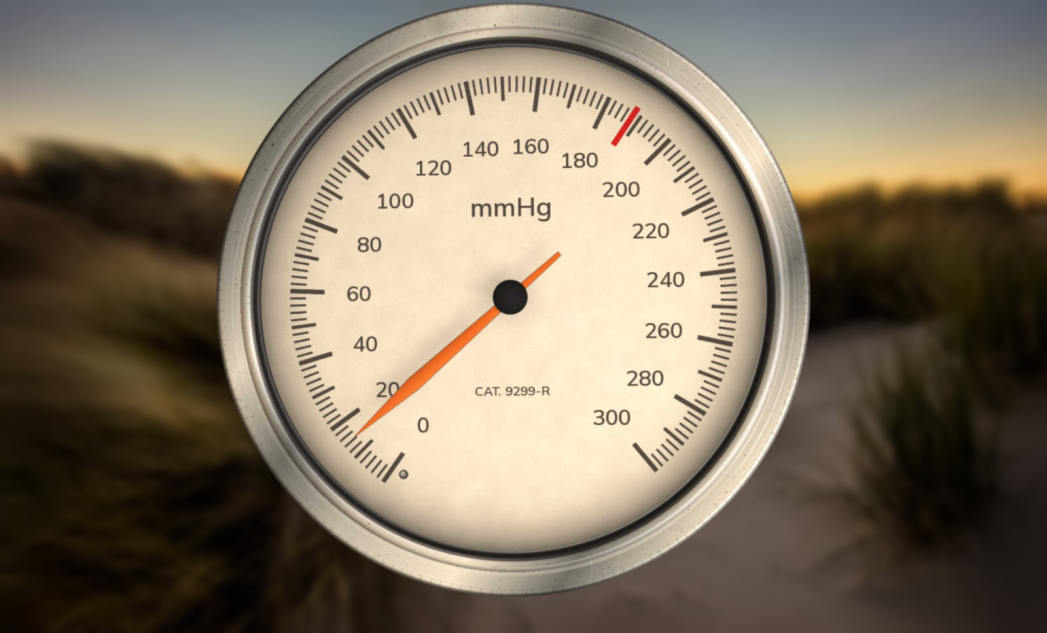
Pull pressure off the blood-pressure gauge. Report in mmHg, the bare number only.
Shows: 14
